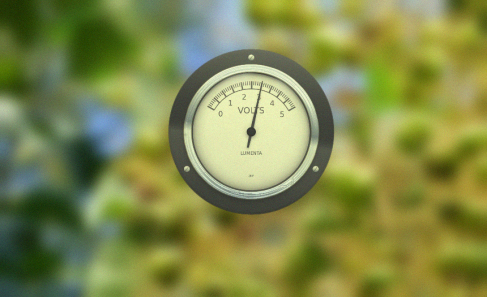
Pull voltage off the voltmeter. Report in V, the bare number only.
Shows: 3
